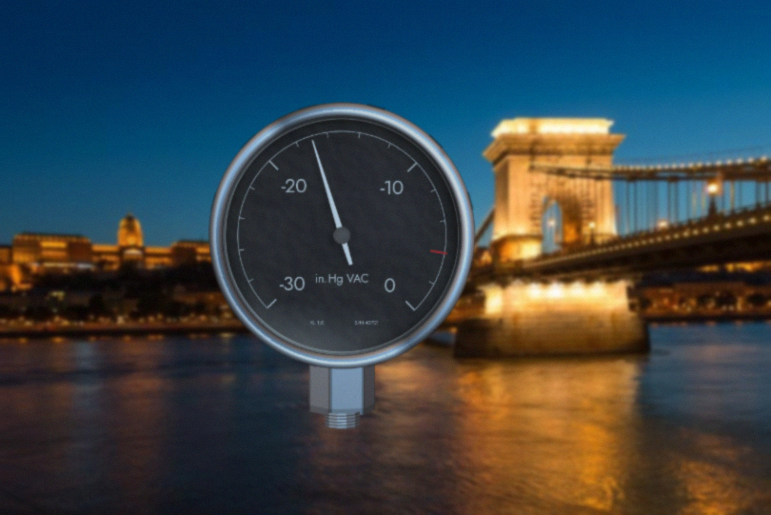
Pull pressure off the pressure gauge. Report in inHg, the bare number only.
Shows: -17
